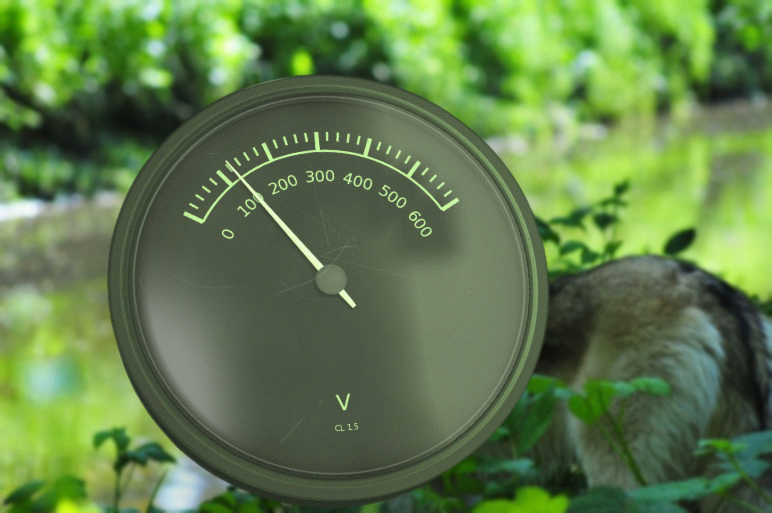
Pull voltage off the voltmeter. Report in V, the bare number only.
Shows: 120
